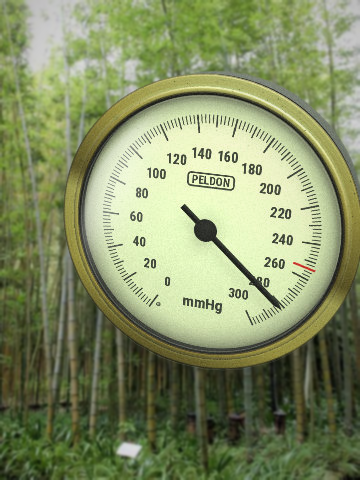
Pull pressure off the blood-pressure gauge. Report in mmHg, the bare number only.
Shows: 280
